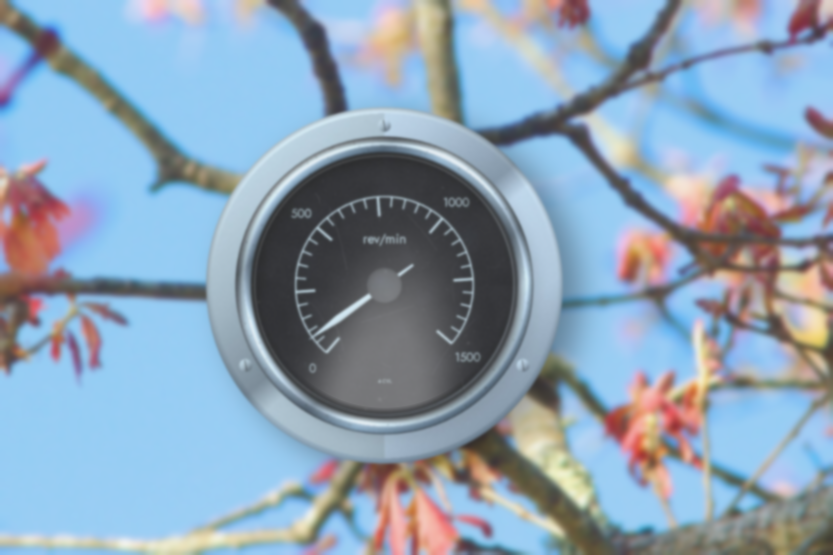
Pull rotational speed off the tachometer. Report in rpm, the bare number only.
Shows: 75
